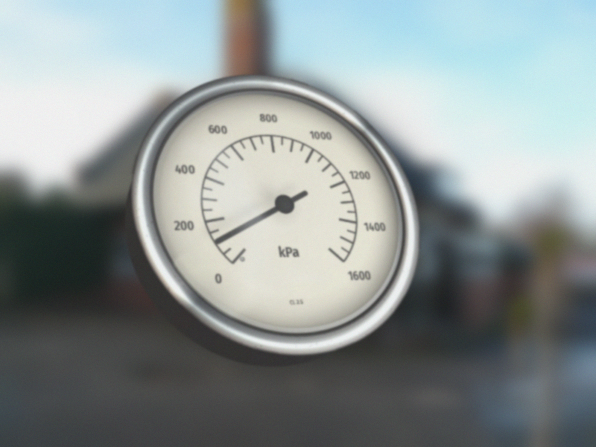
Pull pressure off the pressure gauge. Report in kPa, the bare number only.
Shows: 100
